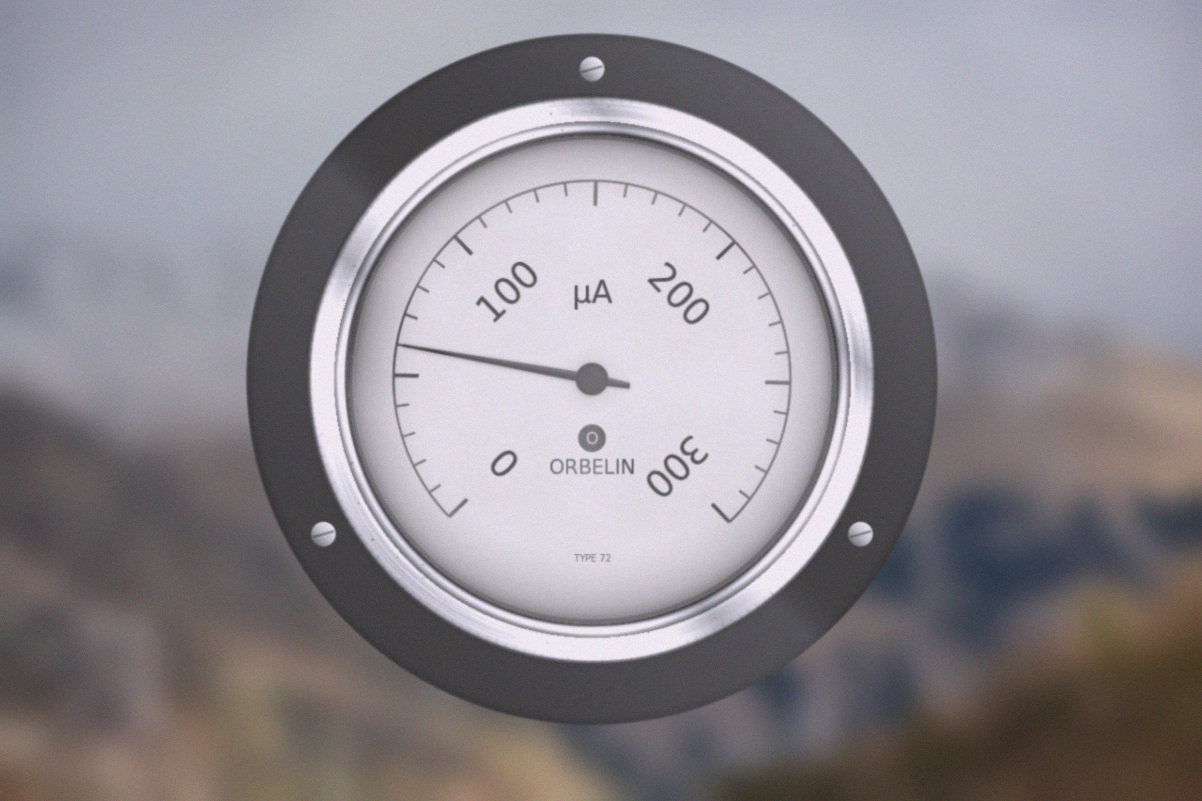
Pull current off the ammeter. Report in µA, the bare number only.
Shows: 60
